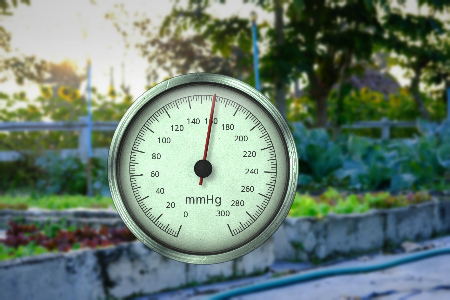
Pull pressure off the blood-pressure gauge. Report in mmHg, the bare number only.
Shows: 160
